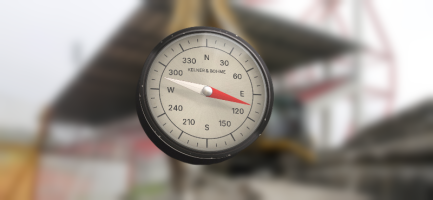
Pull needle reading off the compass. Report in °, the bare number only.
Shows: 105
